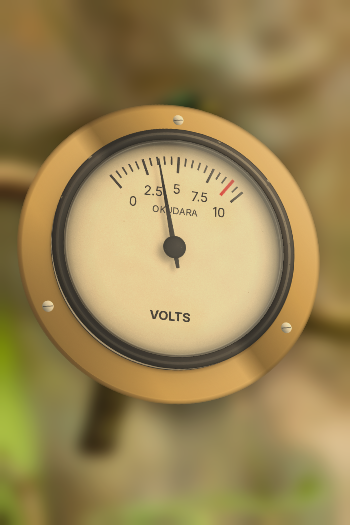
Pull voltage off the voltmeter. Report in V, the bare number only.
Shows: 3.5
